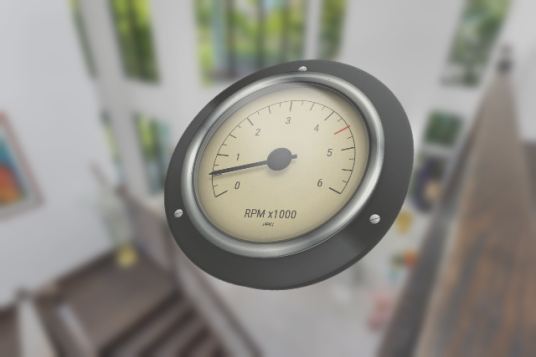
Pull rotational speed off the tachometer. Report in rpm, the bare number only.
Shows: 500
